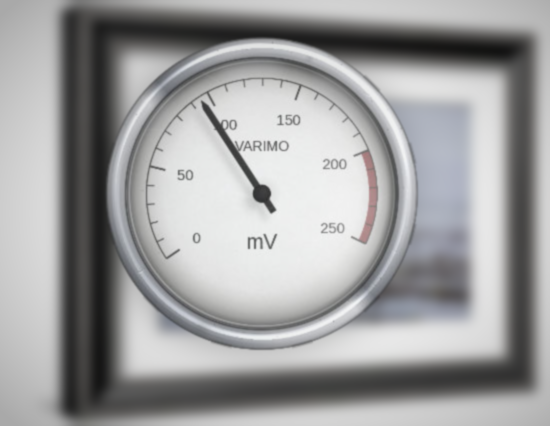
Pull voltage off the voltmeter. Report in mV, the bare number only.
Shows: 95
